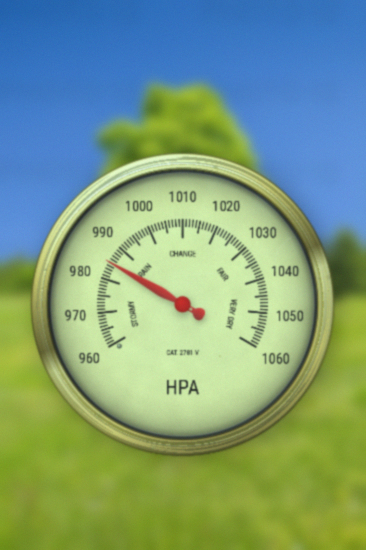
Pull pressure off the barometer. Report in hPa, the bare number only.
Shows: 985
